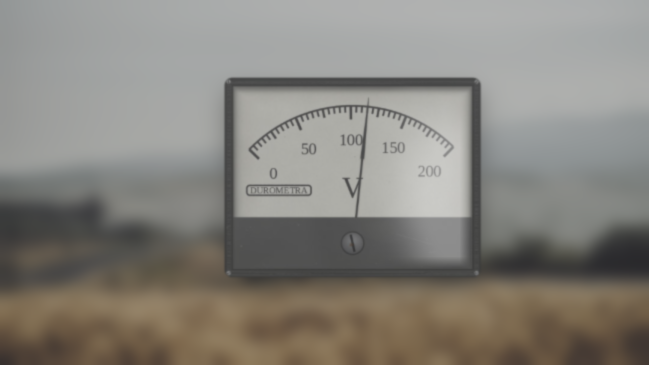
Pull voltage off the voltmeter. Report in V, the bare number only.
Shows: 115
